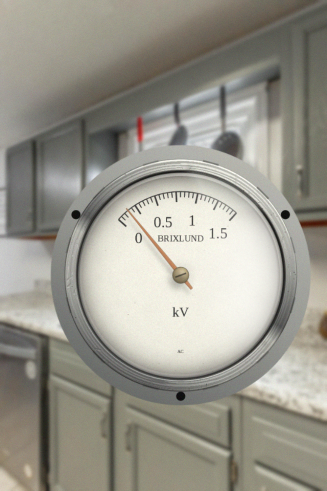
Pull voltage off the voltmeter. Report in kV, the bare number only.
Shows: 0.15
